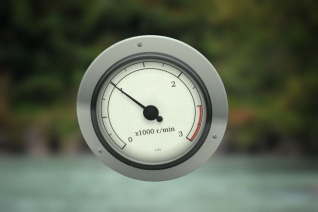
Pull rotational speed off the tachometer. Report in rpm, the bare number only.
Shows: 1000
